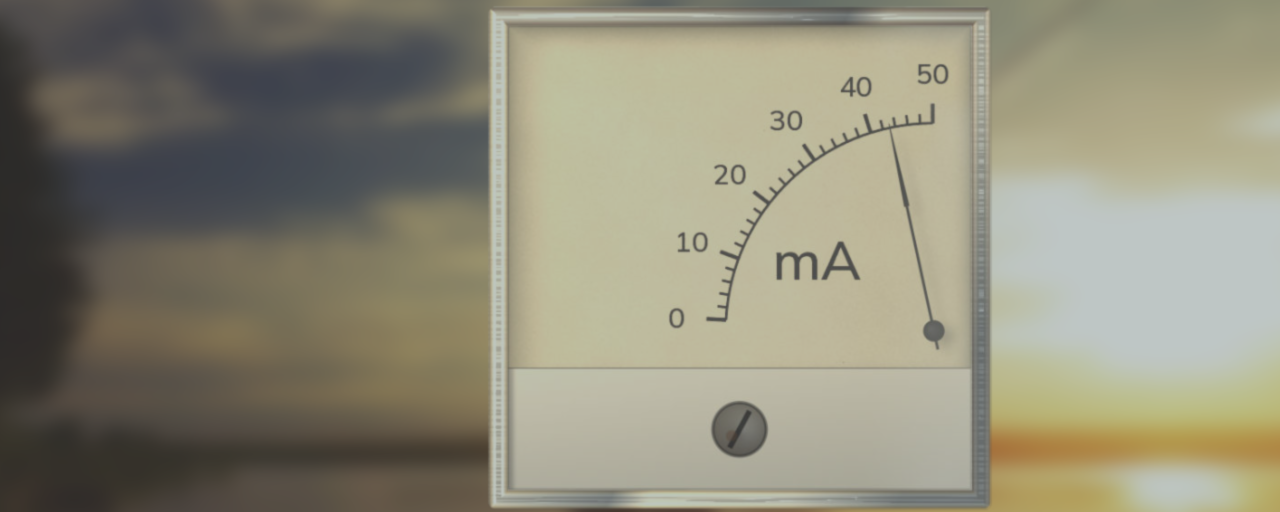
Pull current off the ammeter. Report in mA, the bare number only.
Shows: 43
